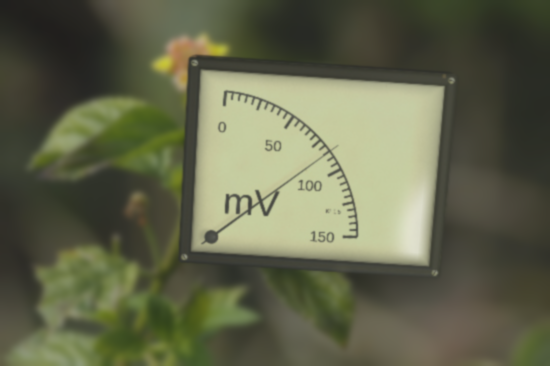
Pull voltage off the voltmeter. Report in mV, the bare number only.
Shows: 85
